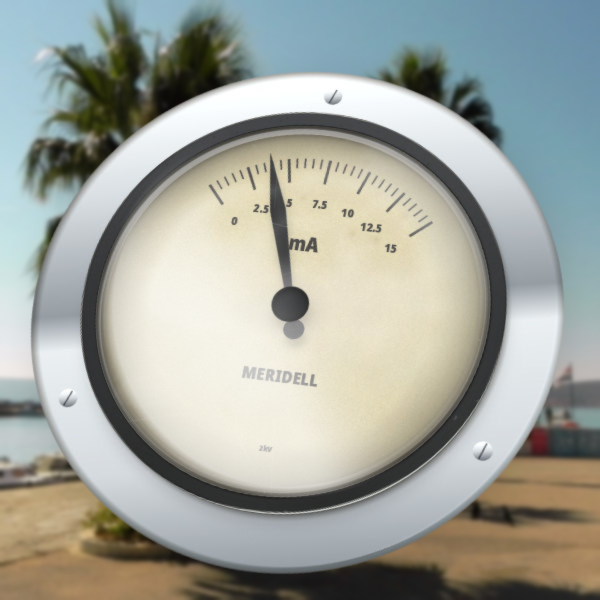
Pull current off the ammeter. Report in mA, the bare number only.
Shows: 4
